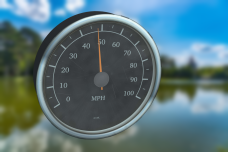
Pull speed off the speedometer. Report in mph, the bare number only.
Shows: 47.5
